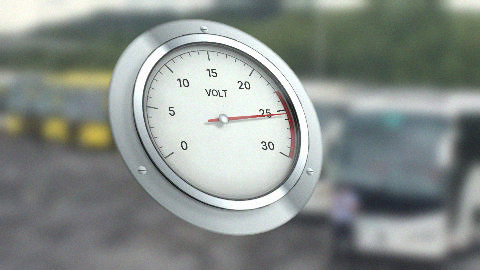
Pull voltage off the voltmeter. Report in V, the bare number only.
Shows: 25.5
